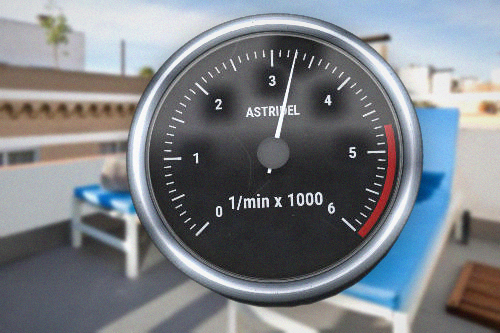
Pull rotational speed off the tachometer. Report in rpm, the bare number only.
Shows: 3300
